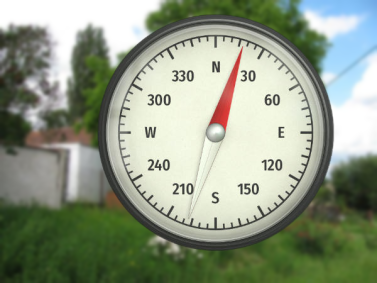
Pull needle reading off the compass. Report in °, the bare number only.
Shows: 17.5
